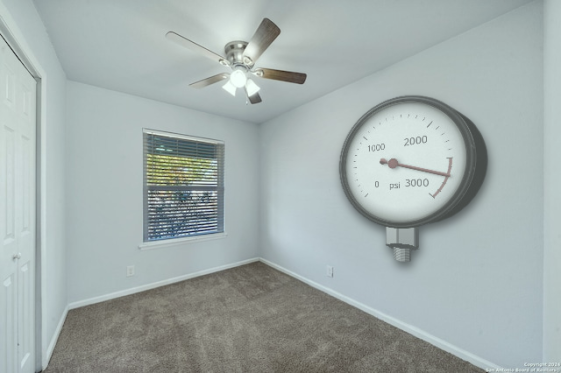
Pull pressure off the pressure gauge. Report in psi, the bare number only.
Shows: 2700
